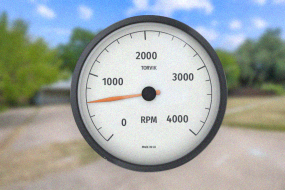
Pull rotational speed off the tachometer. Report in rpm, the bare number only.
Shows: 600
